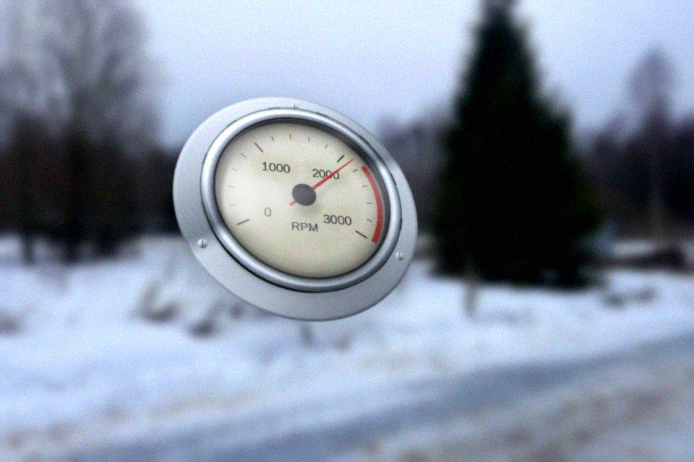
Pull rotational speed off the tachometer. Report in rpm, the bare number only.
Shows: 2100
